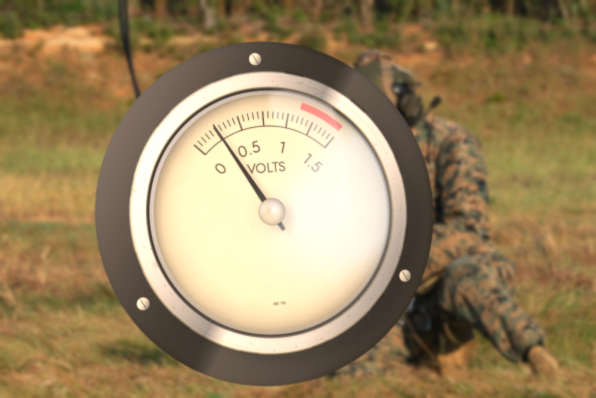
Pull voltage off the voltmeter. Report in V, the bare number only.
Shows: 0.25
